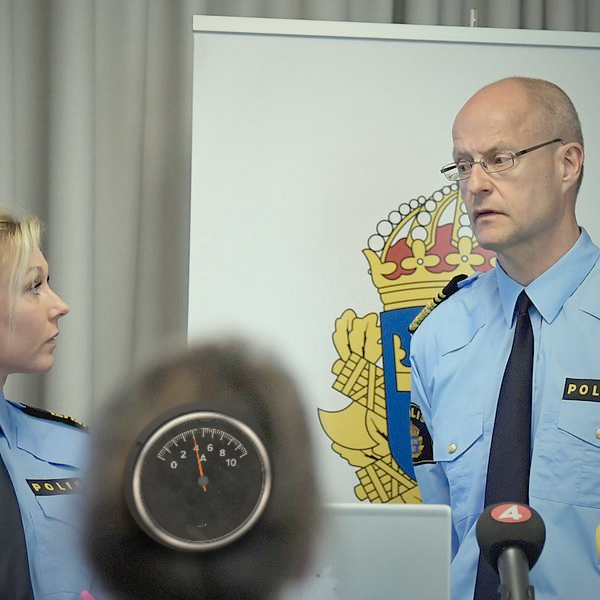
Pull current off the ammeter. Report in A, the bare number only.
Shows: 4
